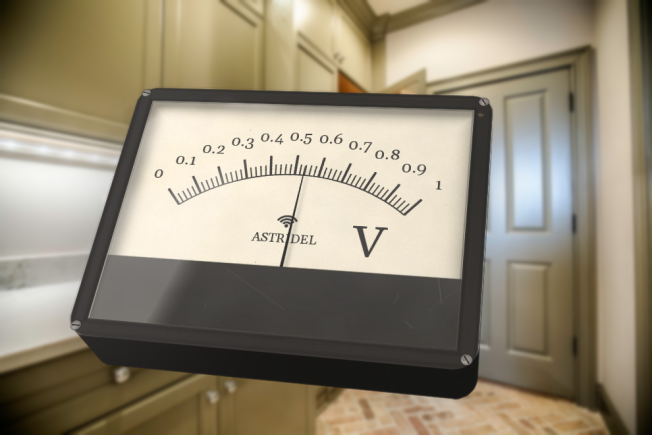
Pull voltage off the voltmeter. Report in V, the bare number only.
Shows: 0.54
